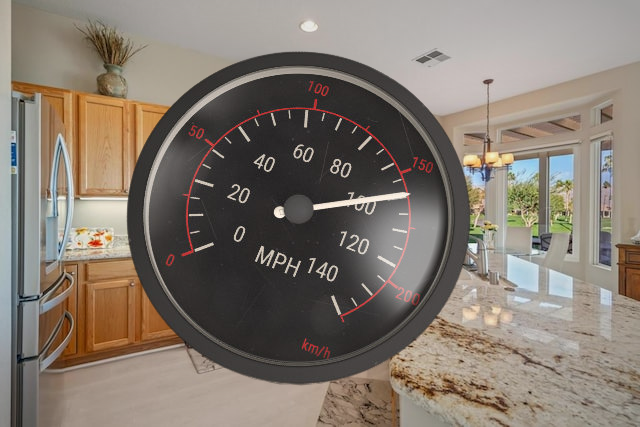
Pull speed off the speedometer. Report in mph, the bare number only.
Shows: 100
